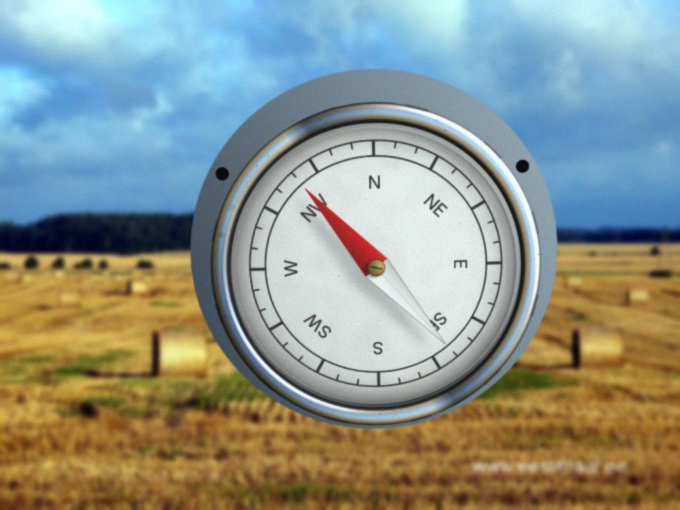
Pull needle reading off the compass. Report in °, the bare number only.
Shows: 320
